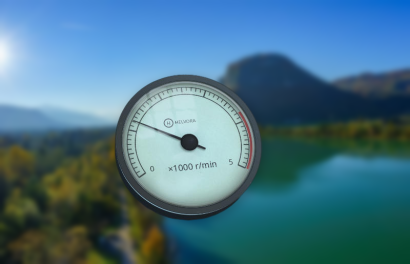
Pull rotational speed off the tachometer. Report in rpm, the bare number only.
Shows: 1200
